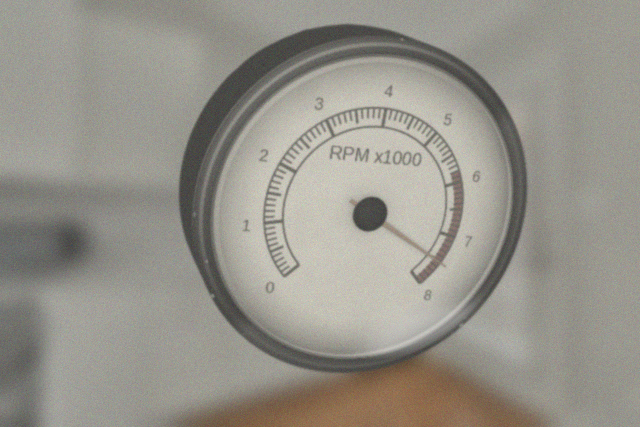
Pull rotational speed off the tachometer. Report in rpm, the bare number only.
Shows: 7500
